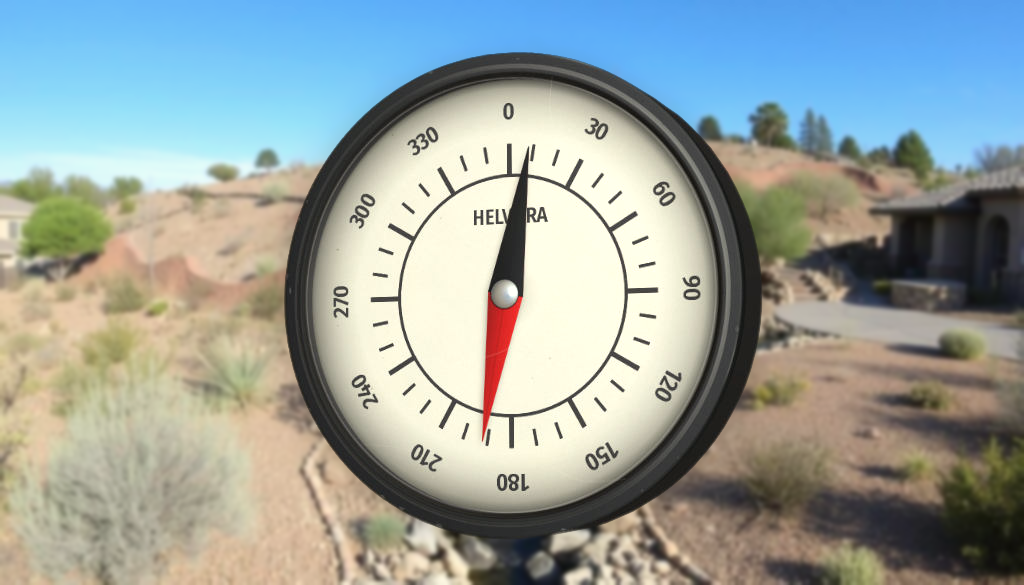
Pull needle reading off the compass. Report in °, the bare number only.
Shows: 190
